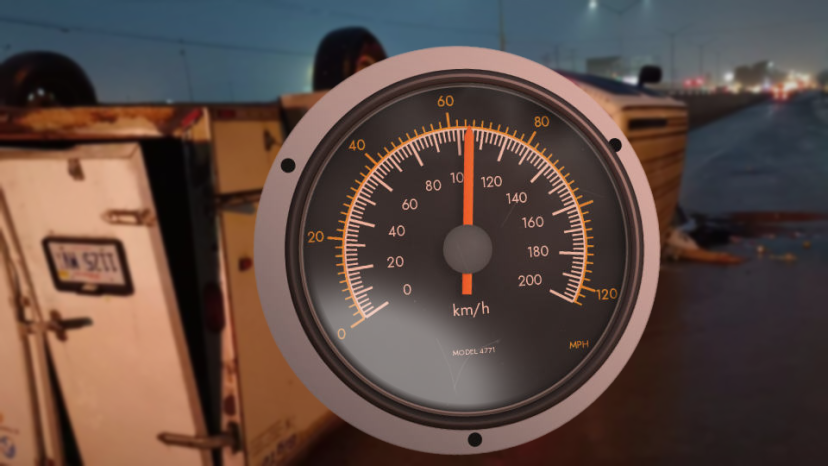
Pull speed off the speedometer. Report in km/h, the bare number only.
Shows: 104
